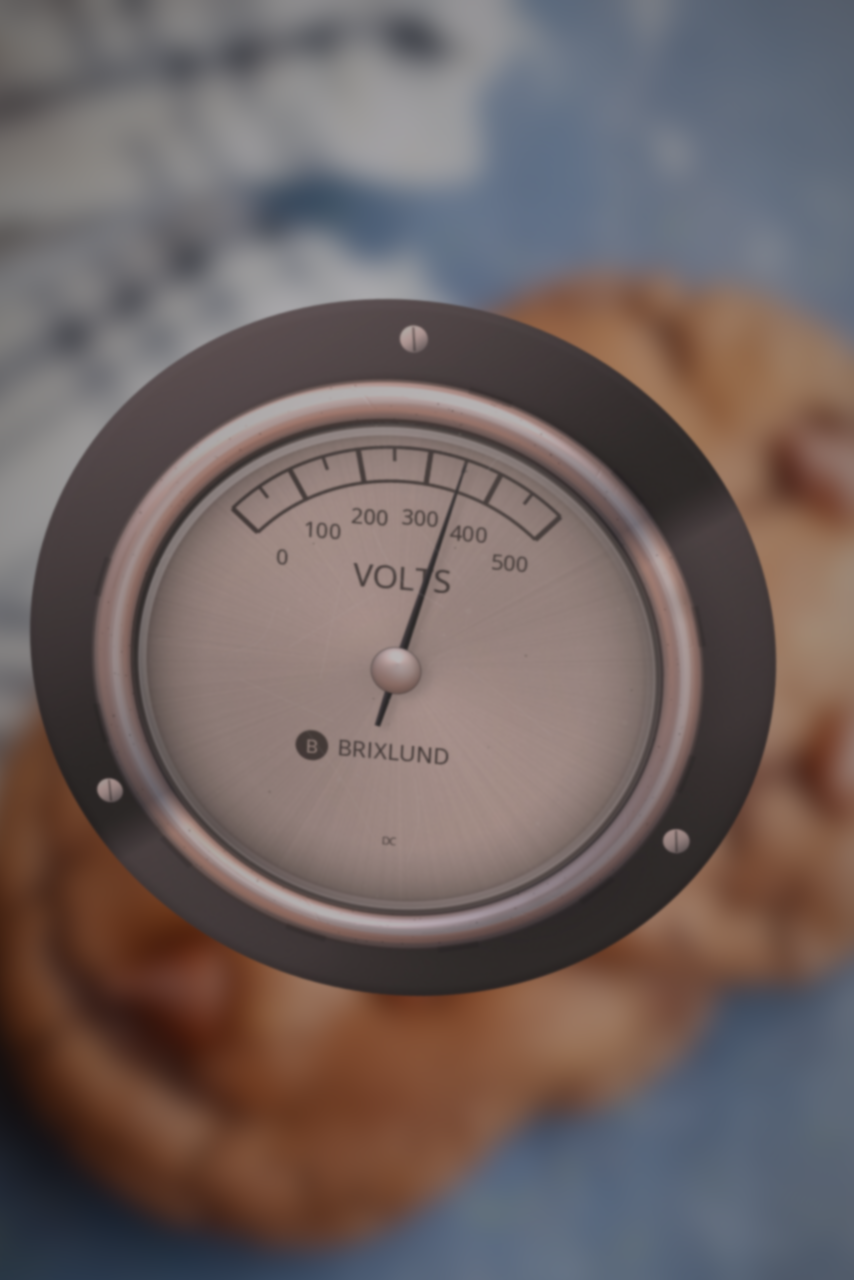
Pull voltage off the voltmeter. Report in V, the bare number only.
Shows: 350
